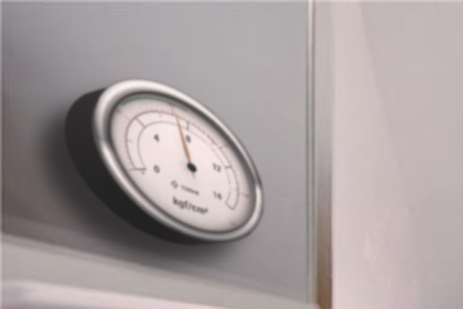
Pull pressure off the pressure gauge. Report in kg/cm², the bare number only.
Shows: 7
